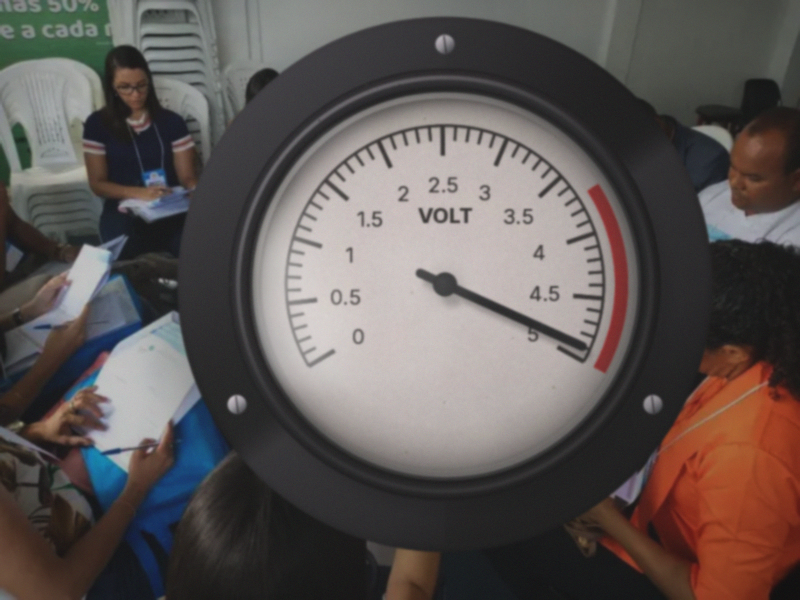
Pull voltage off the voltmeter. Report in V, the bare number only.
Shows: 4.9
